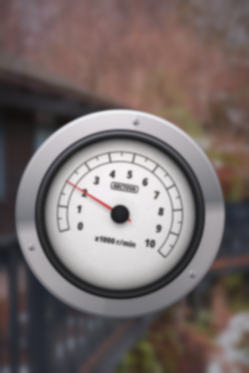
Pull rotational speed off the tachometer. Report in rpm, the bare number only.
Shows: 2000
